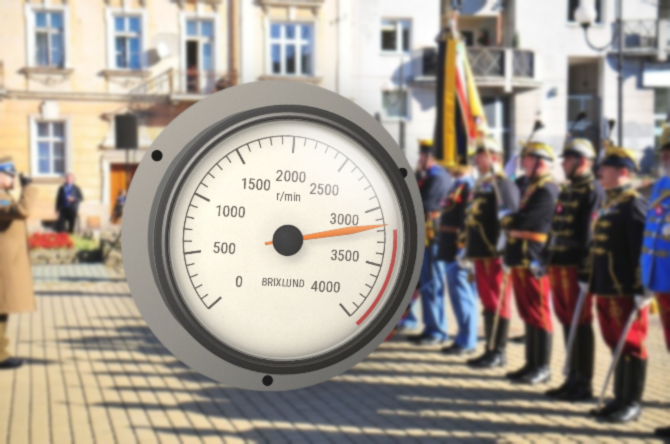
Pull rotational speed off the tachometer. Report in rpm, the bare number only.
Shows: 3150
